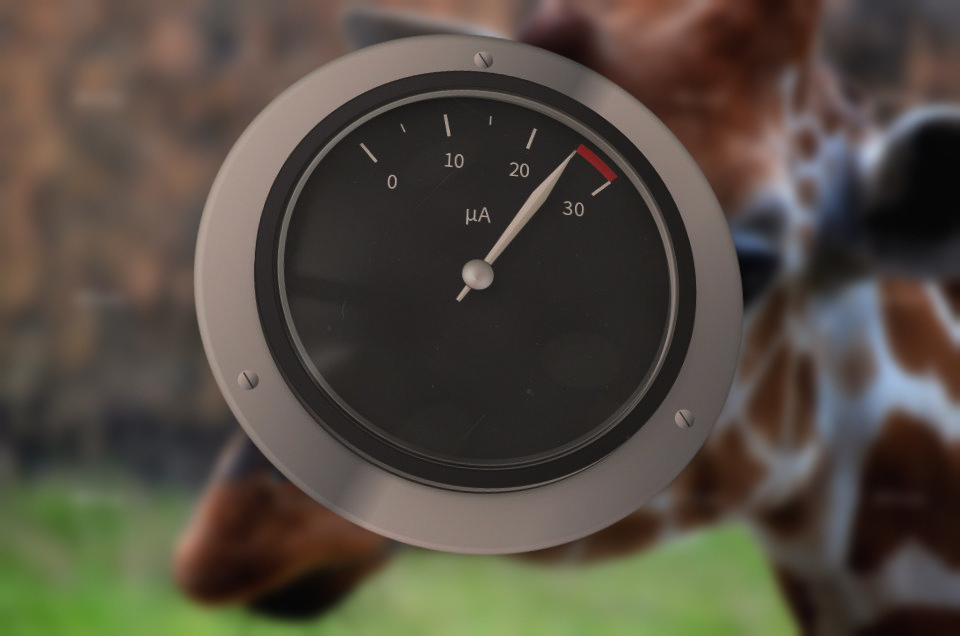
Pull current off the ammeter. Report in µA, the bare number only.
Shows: 25
